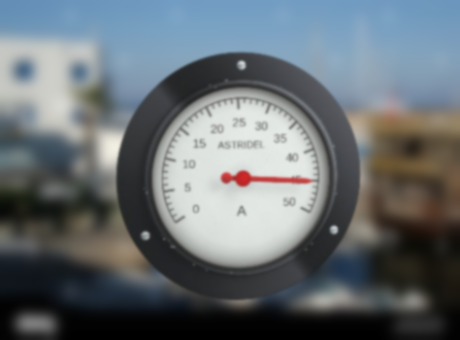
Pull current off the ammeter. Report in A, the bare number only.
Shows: 45
